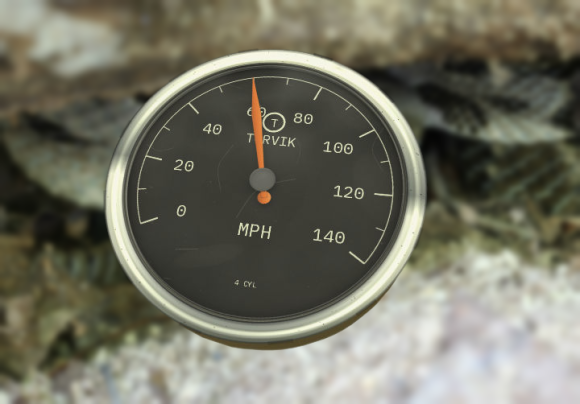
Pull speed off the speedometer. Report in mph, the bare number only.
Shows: 60
